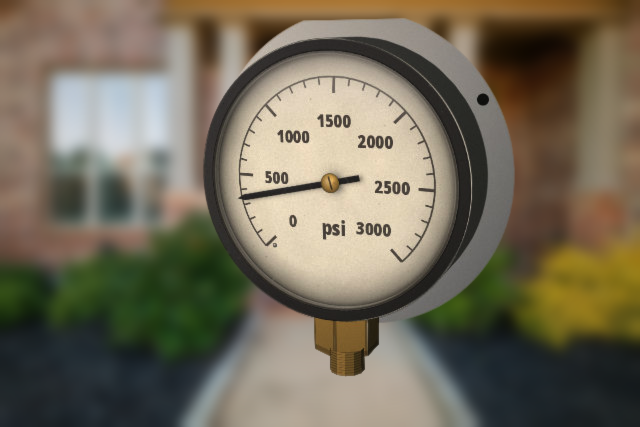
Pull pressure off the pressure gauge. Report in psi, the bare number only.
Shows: 350
